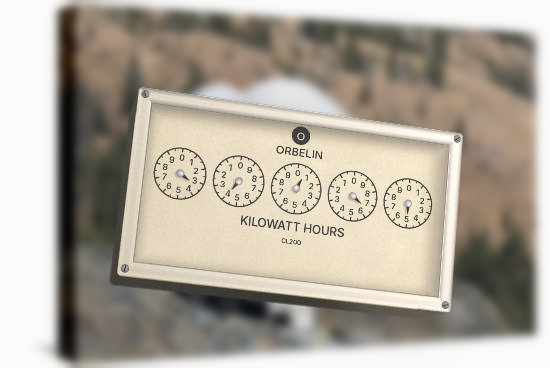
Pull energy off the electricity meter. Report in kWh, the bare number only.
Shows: 34065
